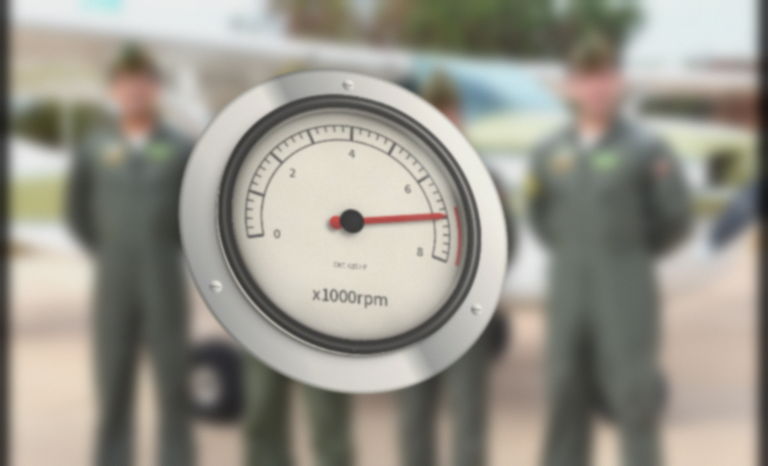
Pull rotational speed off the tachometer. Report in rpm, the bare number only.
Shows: 7000
